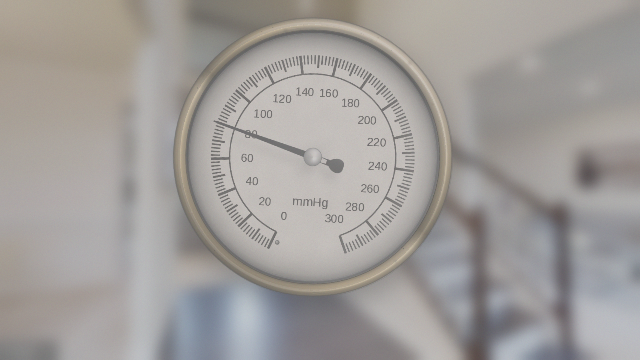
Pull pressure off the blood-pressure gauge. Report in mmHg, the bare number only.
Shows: 80
